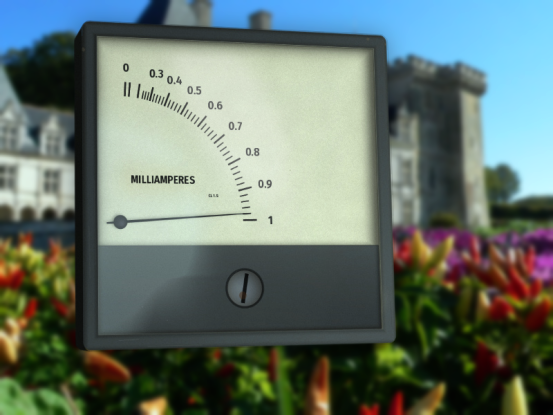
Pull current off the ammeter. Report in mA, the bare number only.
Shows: 0.98
